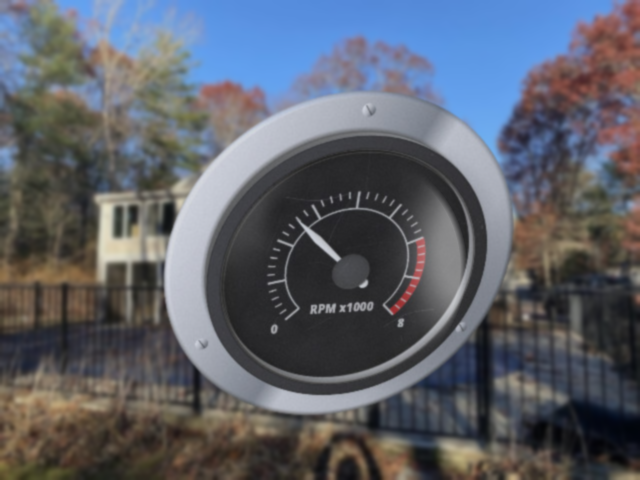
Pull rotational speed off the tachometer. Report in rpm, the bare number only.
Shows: 2600
